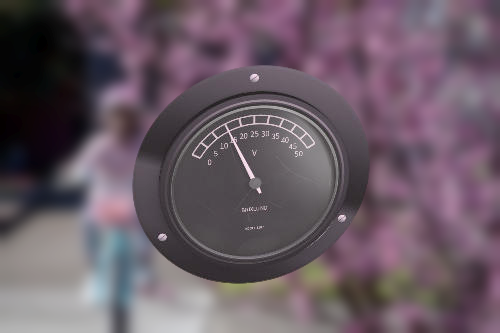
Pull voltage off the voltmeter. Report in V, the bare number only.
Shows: 15
